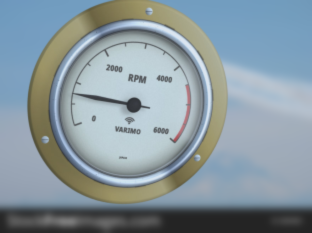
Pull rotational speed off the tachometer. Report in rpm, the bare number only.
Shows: 750
